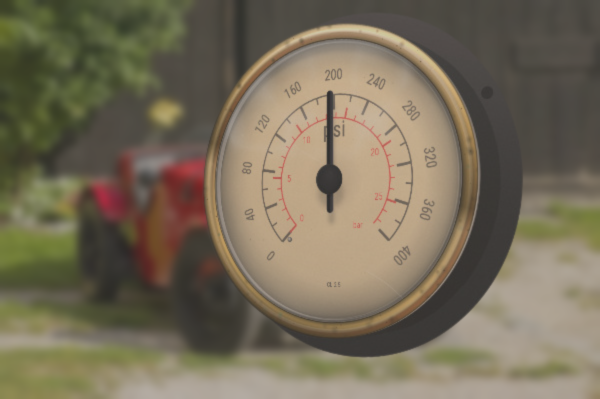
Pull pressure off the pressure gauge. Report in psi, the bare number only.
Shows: 200
